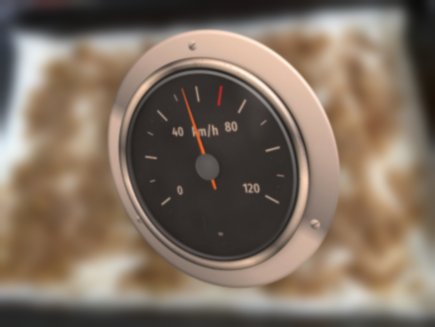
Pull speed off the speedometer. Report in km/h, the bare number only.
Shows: 55
